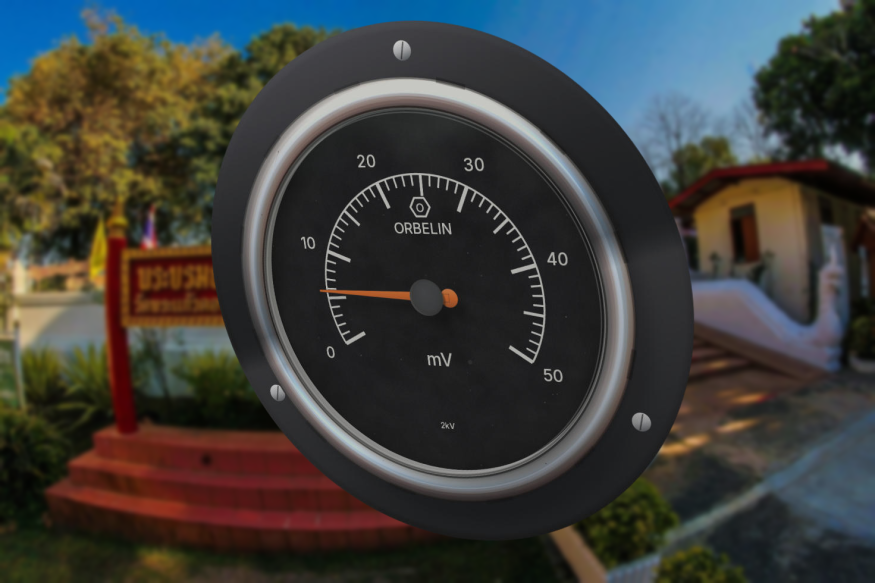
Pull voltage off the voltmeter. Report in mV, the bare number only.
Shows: 6
